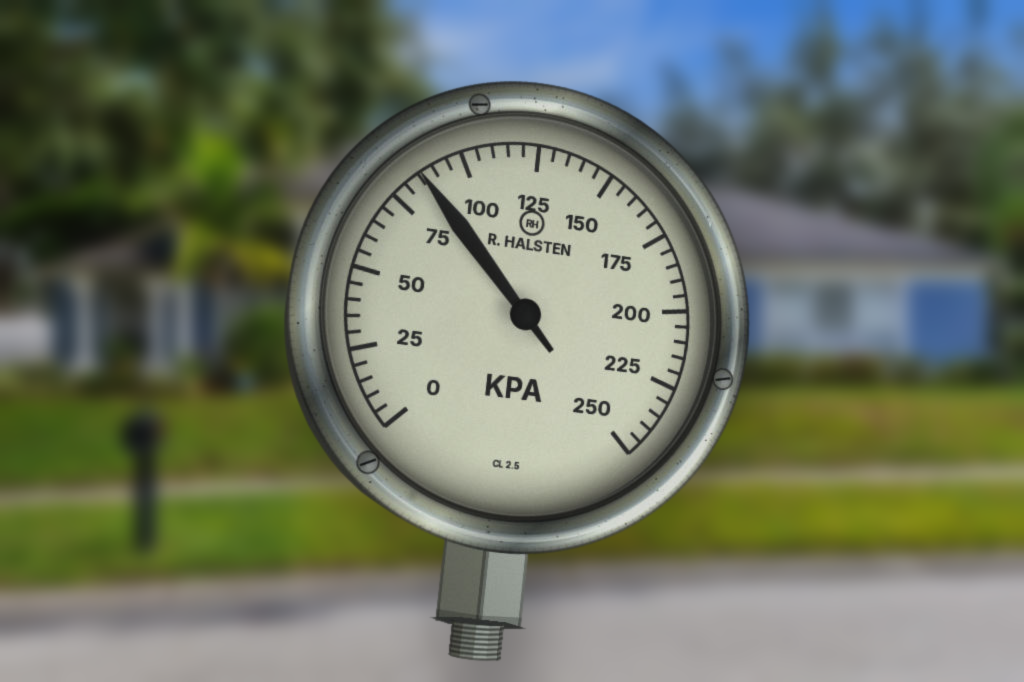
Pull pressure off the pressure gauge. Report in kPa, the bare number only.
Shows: 85
